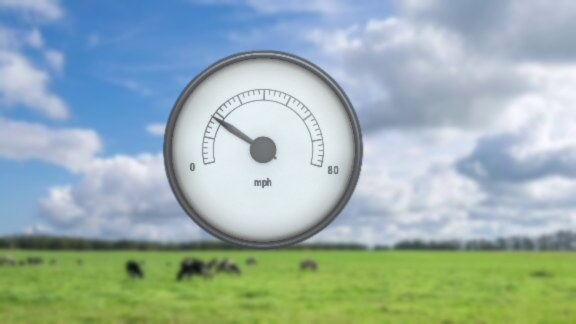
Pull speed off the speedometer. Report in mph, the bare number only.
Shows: 18
